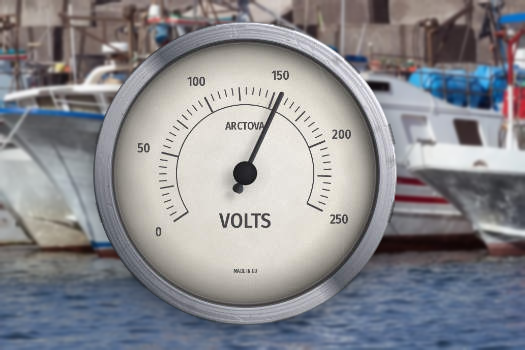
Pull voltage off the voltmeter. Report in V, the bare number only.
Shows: 155
